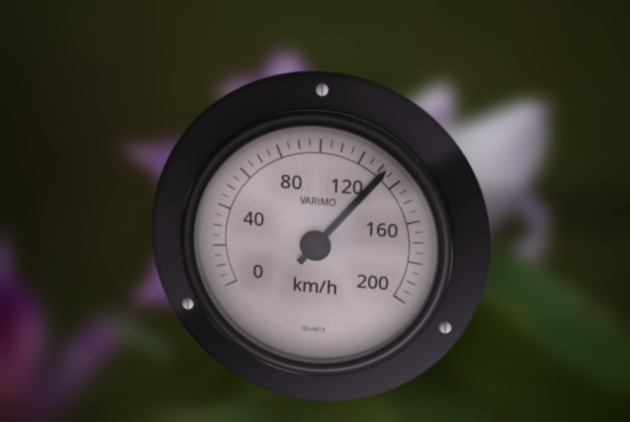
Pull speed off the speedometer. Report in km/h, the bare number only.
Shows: 132.5
